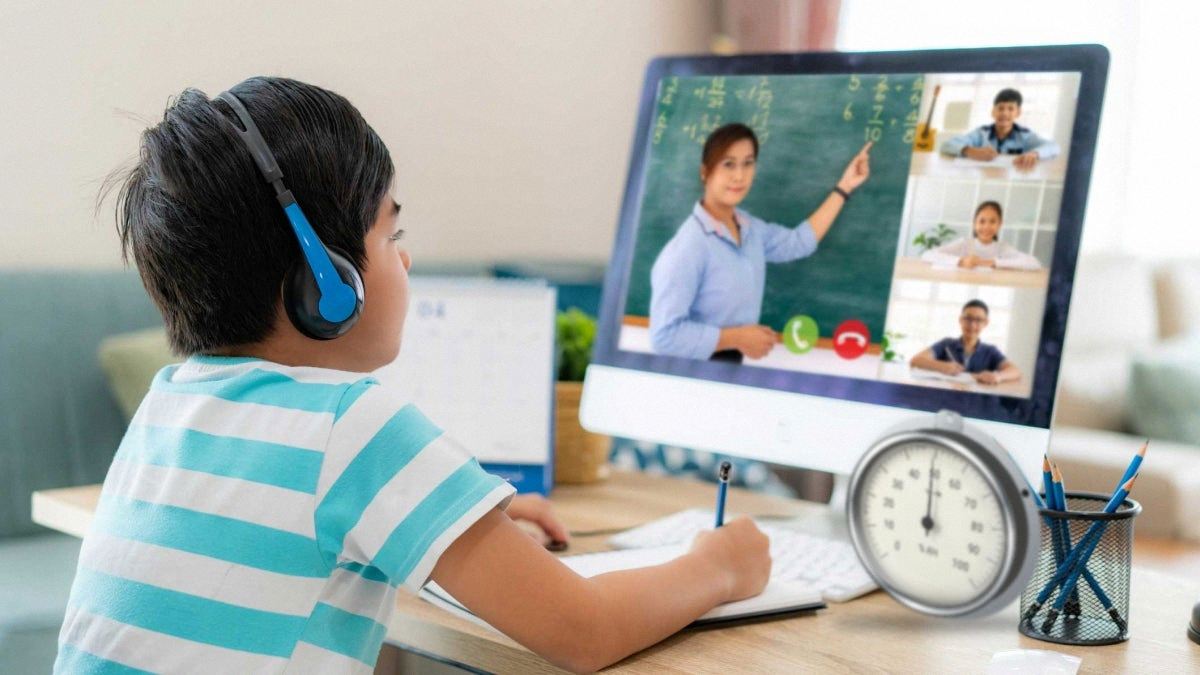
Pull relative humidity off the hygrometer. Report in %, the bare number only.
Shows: 50
